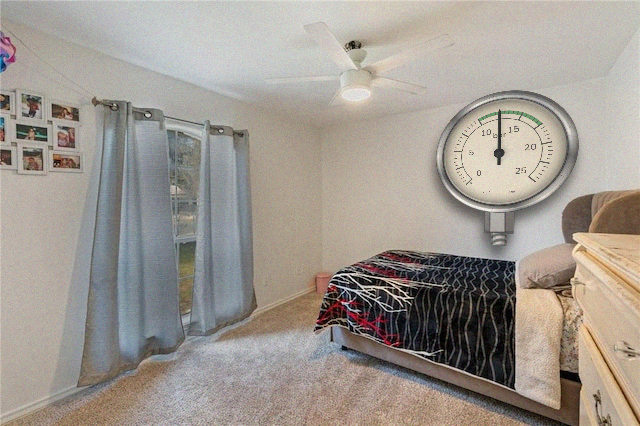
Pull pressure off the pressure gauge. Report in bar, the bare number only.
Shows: 12.5
